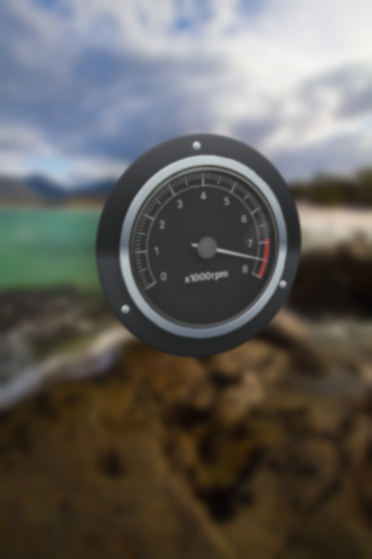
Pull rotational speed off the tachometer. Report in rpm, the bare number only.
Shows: 7500
